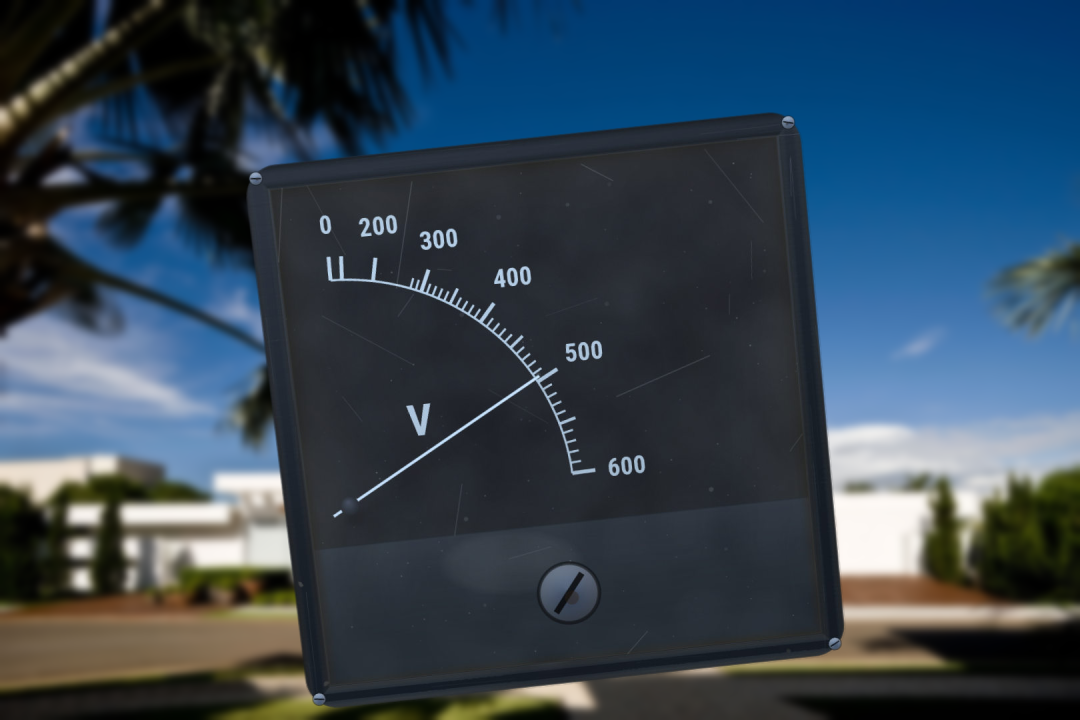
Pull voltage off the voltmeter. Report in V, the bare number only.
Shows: 495
